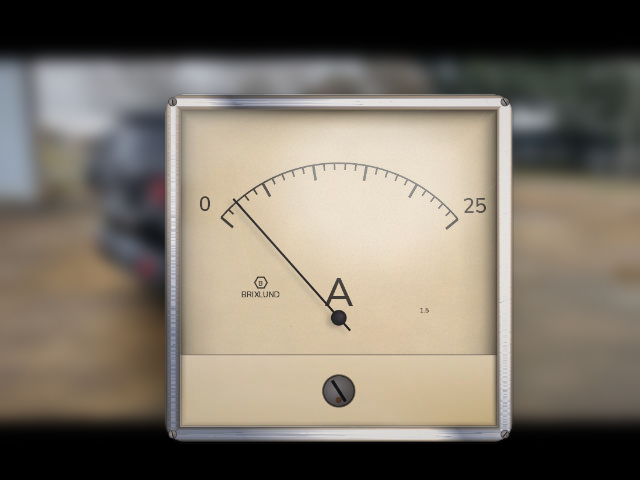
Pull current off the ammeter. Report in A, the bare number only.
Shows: 2
